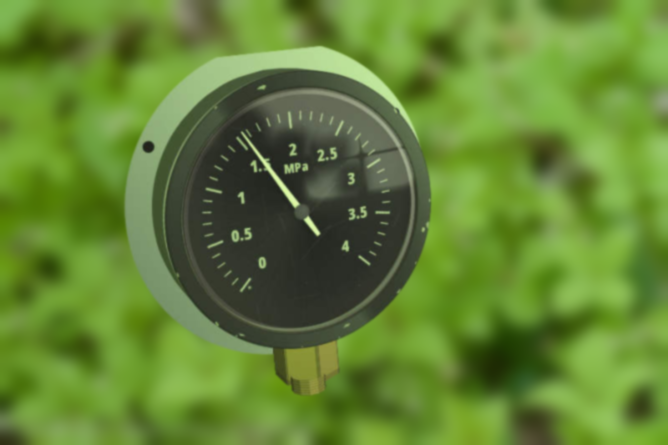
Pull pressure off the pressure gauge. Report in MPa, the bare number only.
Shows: 1.55
